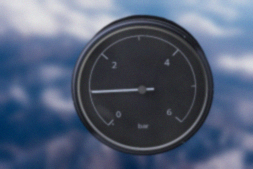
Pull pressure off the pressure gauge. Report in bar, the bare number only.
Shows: 1
